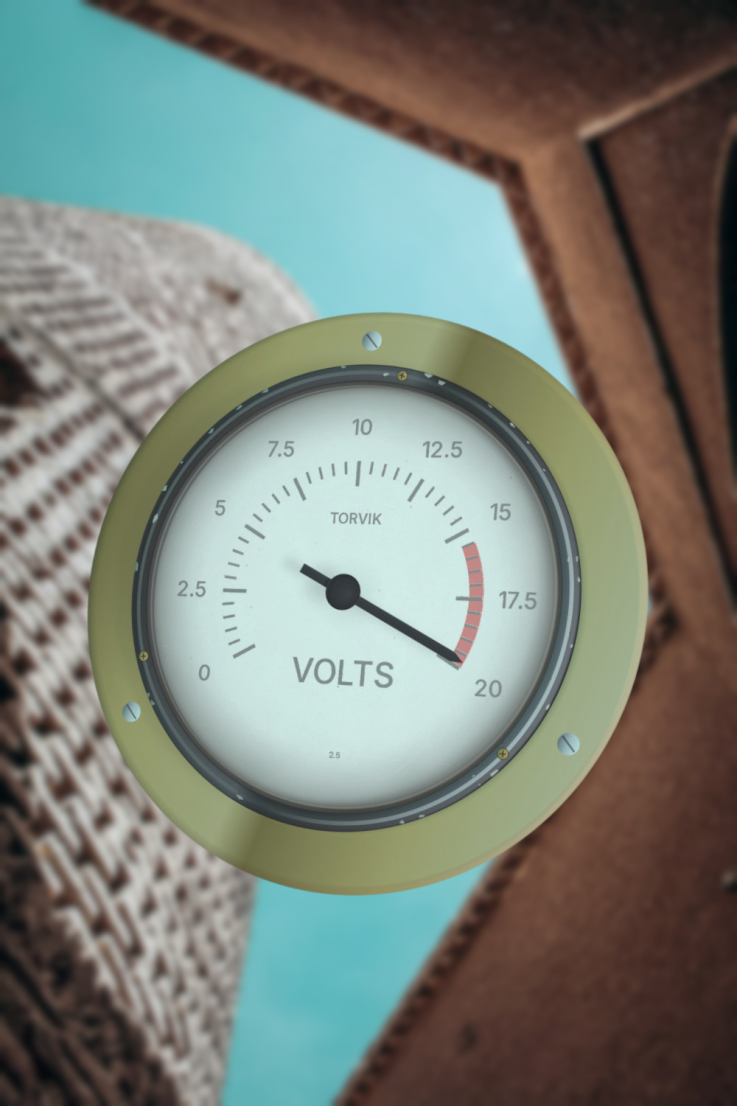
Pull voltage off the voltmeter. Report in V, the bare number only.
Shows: 19.75
